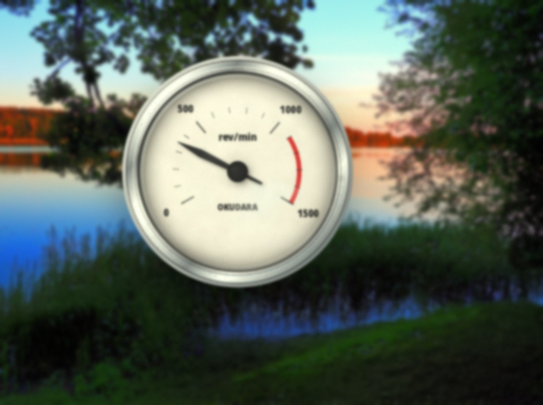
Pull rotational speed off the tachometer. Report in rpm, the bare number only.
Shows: 350
